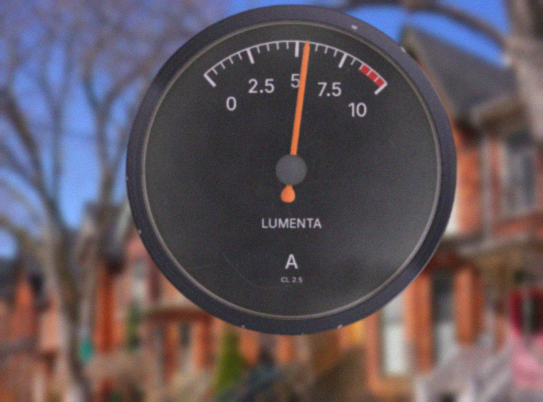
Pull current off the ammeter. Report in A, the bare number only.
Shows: 5.5
